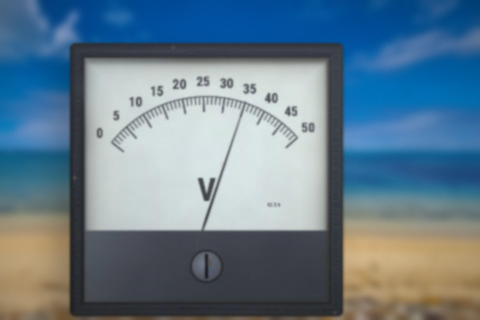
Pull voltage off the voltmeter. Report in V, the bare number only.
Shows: 35
